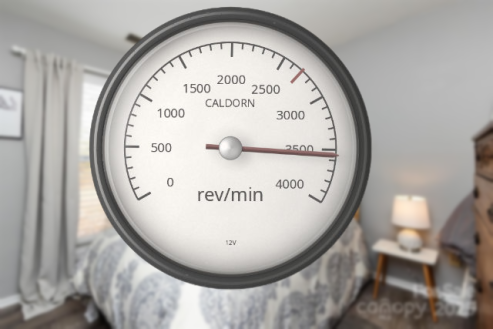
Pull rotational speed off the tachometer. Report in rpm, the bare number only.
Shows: 3550
